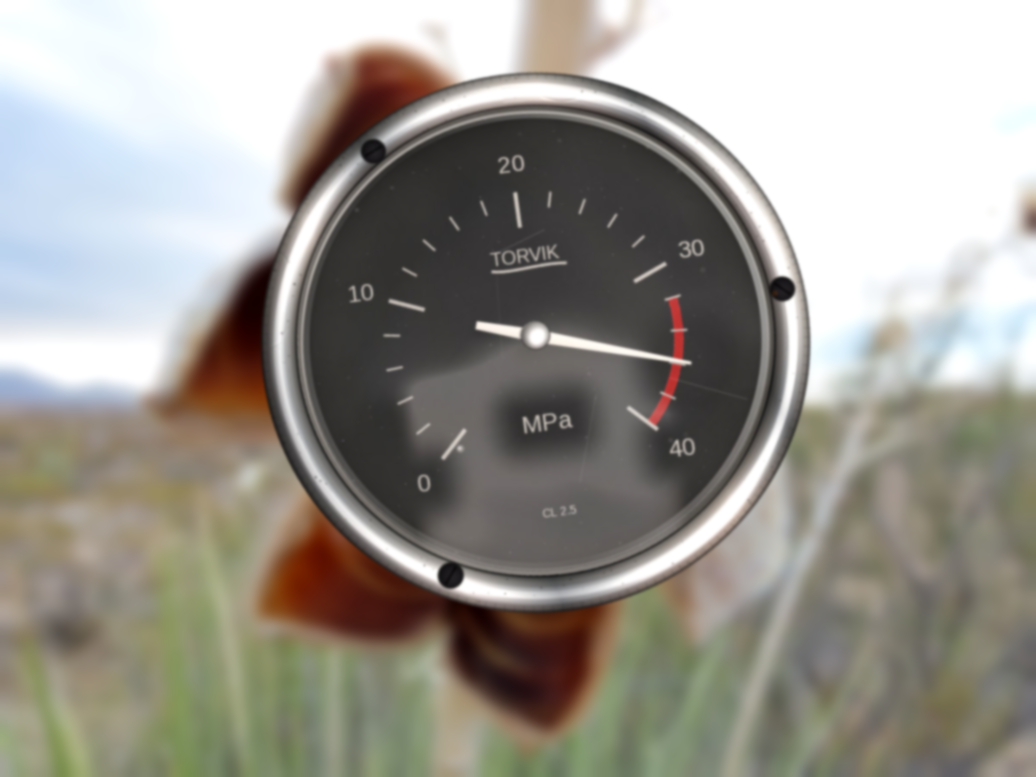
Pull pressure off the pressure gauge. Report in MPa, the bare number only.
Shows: 36
